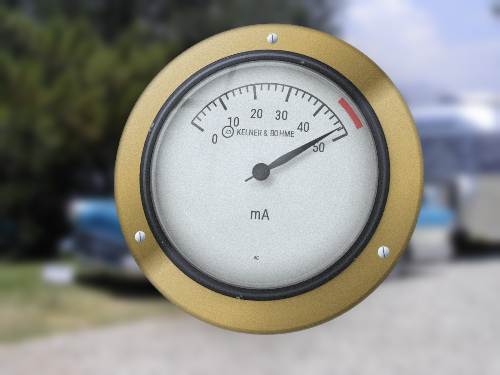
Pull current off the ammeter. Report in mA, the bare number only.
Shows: 48
